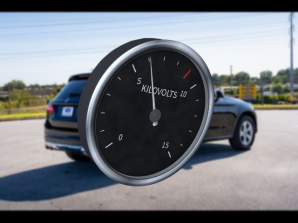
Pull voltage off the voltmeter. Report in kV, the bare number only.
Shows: 6
